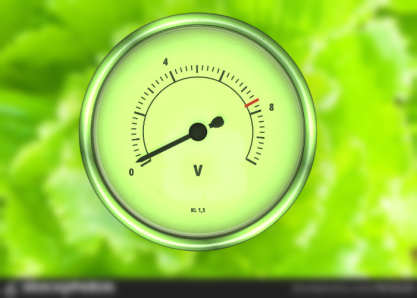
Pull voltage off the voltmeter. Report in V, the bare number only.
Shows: 0.2
